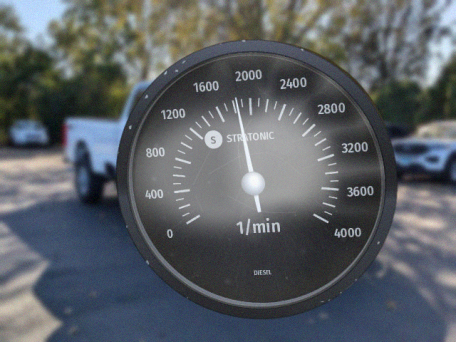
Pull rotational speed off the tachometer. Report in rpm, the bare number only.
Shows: 1850
